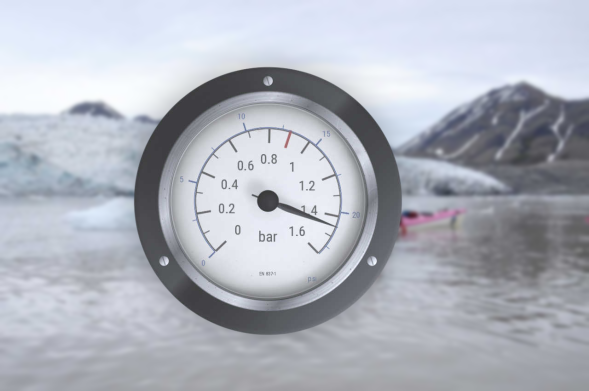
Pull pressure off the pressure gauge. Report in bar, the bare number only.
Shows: 1.45
